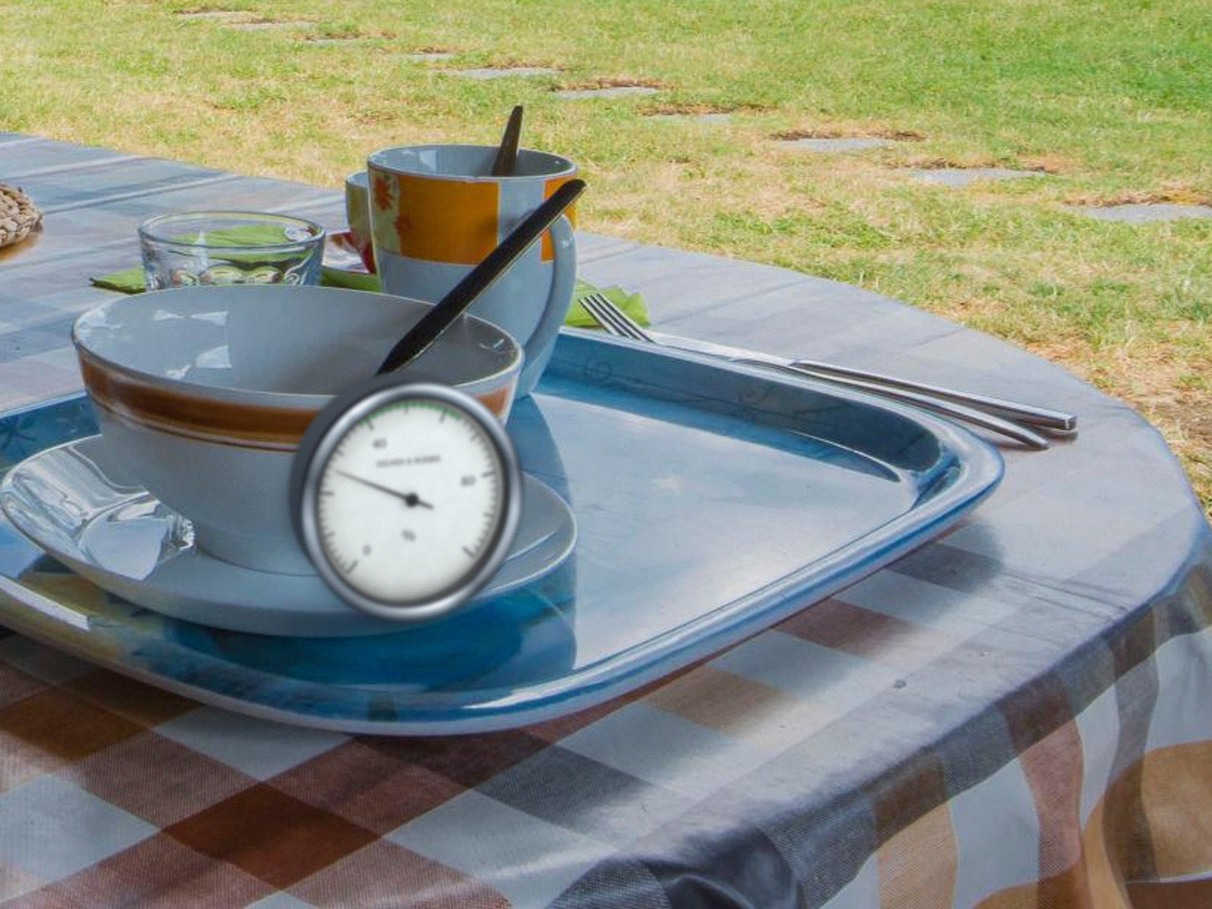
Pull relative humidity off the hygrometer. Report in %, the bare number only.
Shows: 26
